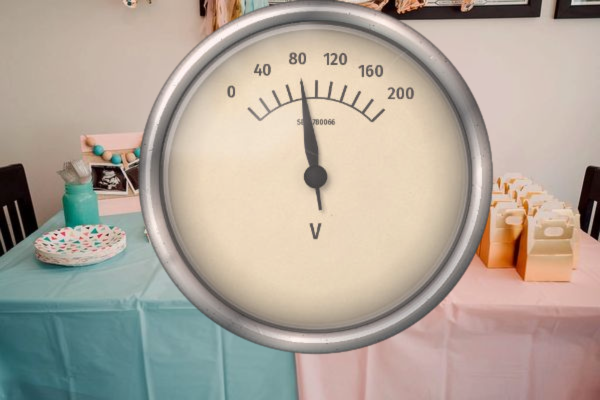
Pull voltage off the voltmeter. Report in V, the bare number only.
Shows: 80
